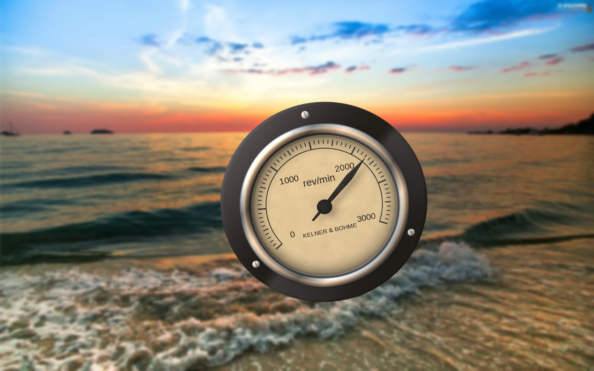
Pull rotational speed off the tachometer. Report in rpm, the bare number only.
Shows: 2150
